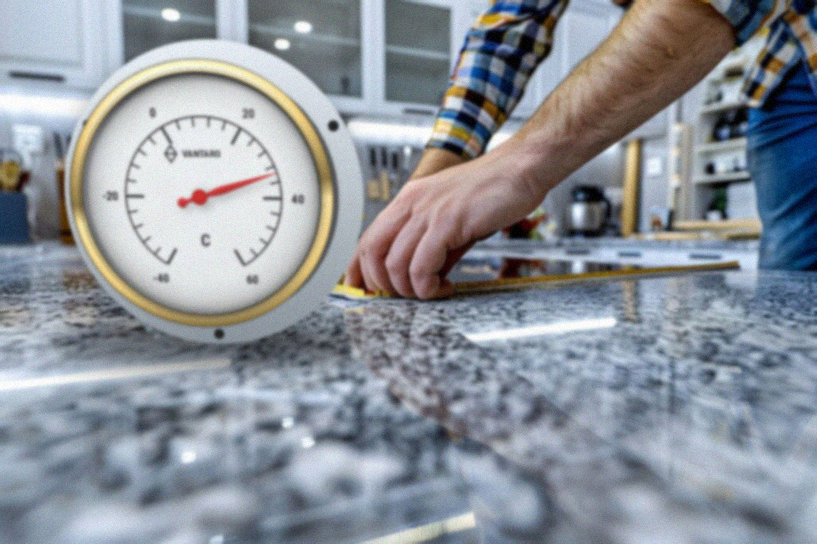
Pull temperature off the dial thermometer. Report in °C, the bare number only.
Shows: 34
